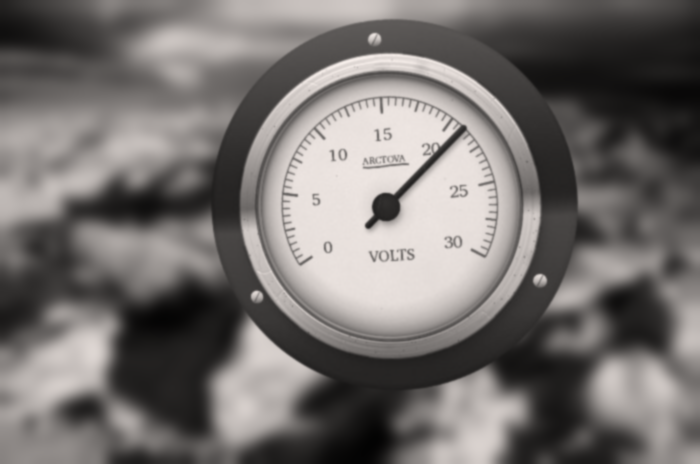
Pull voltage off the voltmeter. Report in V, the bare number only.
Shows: 21
